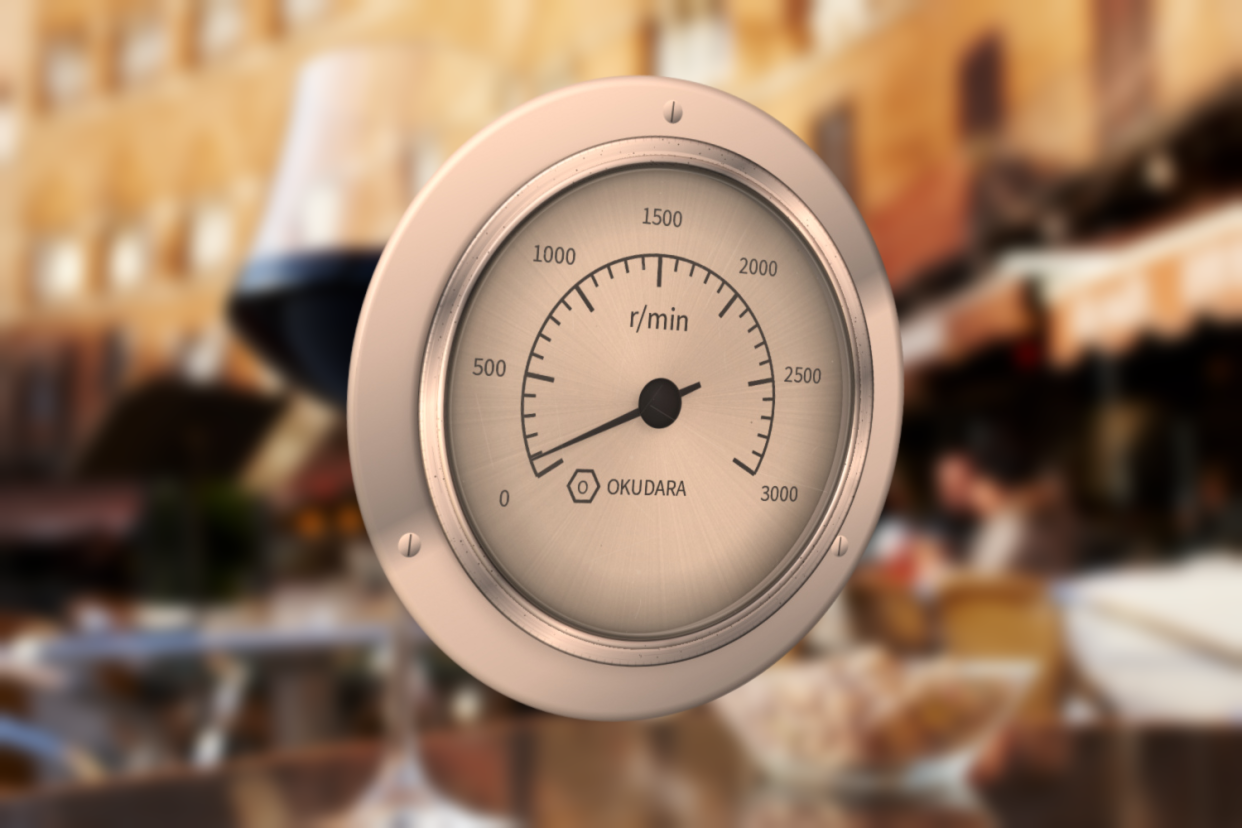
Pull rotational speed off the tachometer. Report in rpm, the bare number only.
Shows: 100
